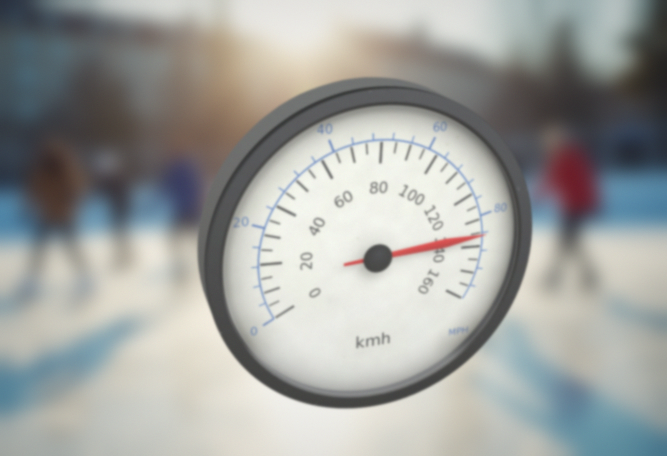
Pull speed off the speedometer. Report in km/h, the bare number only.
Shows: 135
